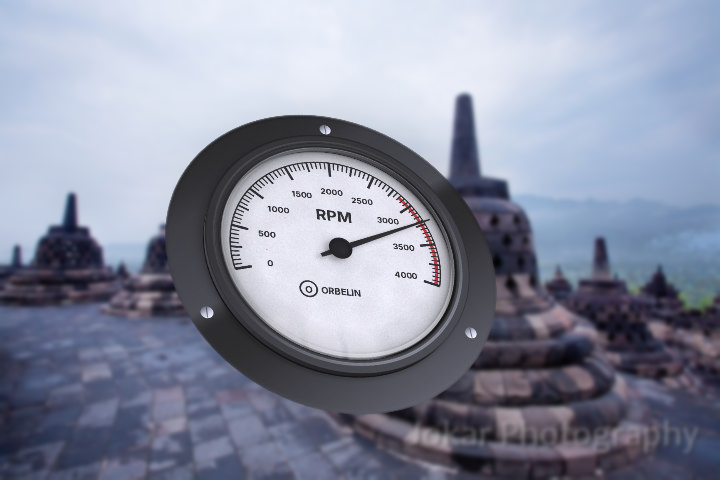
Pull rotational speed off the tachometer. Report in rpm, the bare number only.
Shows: 3250
